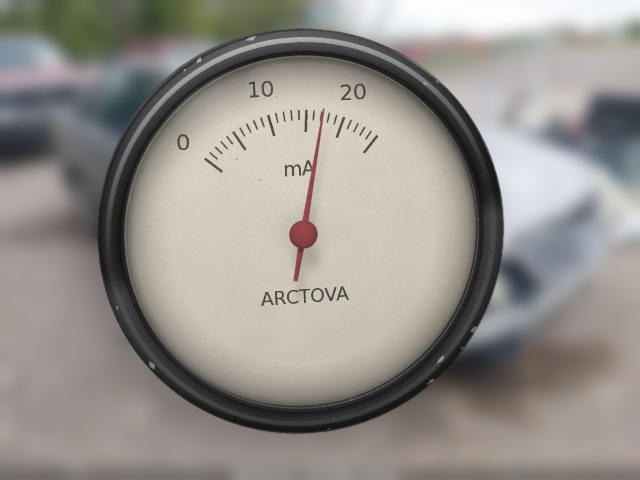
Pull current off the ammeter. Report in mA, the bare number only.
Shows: 17
